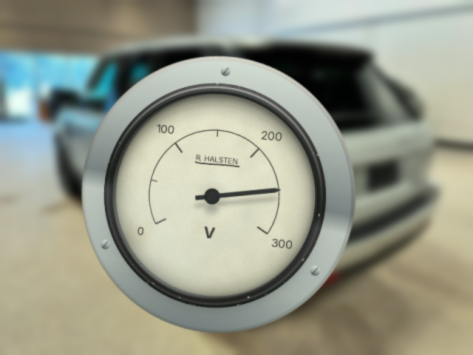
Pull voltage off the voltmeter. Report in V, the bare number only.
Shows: 250
